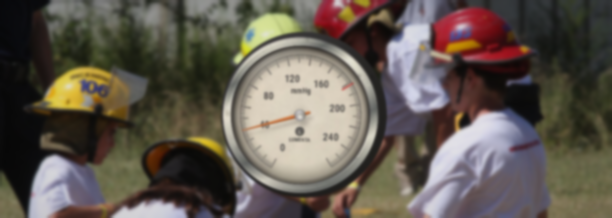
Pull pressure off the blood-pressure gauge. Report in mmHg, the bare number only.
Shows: 40
